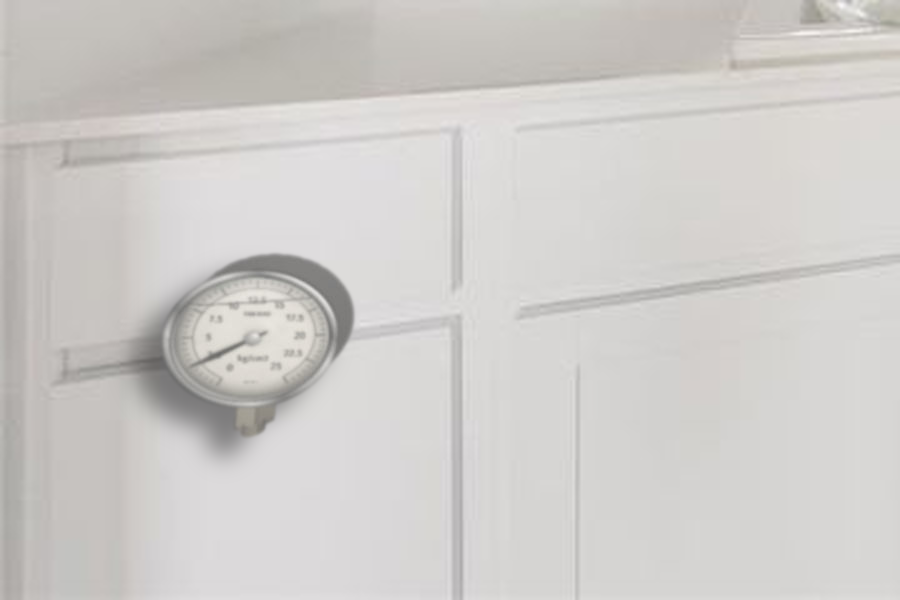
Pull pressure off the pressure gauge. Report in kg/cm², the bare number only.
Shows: 2.5
